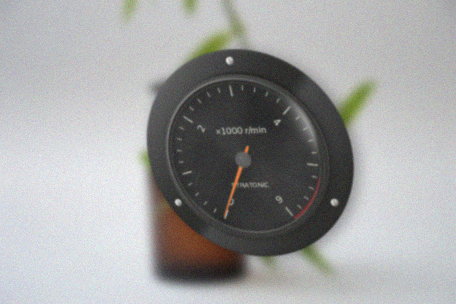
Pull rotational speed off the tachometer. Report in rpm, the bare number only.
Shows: 0
